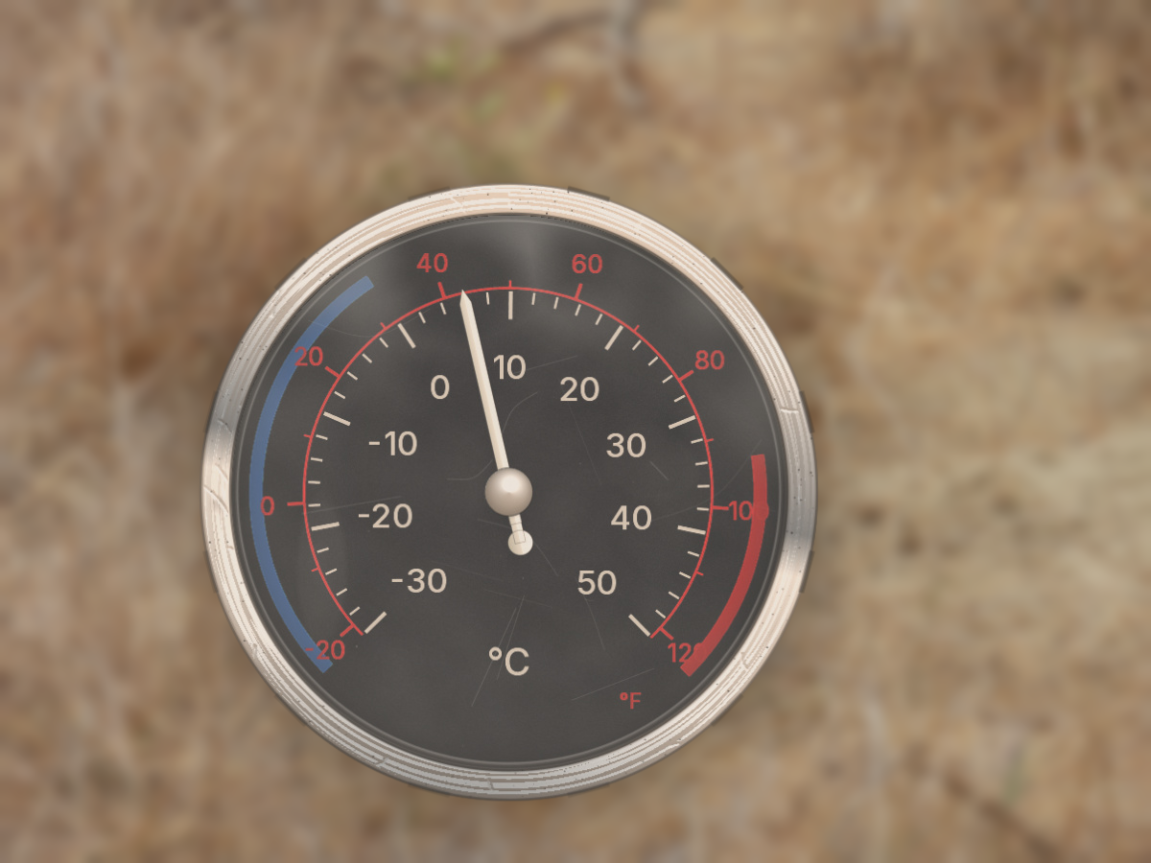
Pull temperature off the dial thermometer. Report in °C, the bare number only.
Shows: 6
